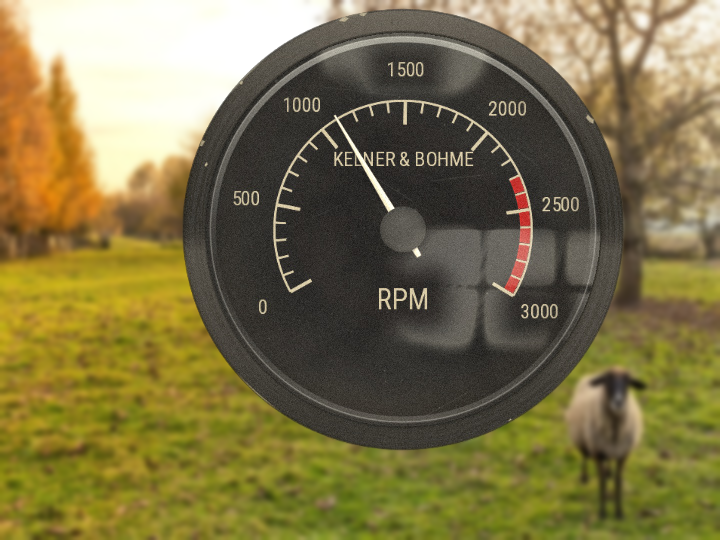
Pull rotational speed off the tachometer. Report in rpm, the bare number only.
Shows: 1100
